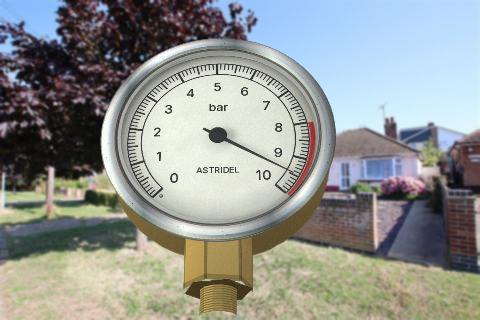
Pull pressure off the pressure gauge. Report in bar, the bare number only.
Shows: 9.5
